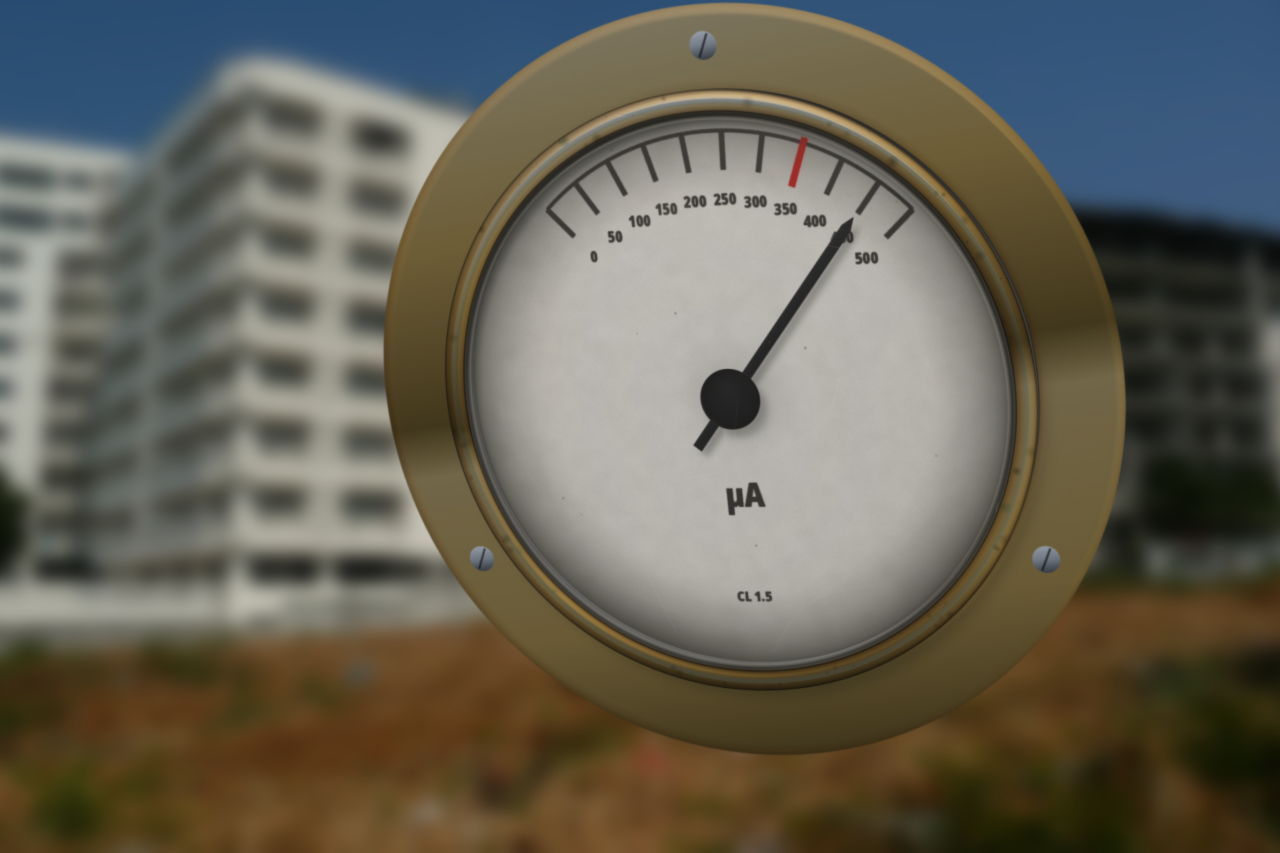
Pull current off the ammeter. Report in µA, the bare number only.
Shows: 450
